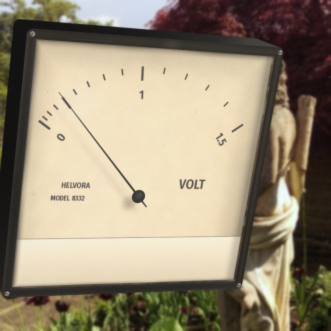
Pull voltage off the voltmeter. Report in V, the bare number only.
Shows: 0.5
